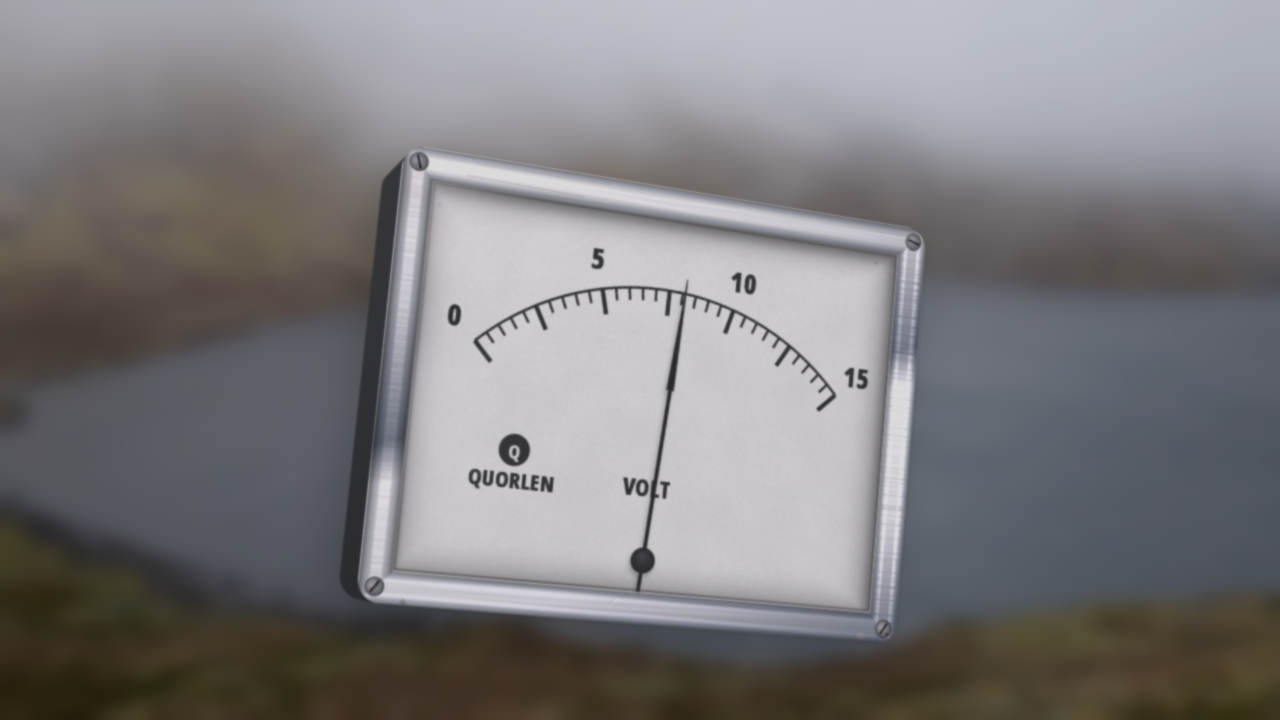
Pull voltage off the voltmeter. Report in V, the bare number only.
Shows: 8
